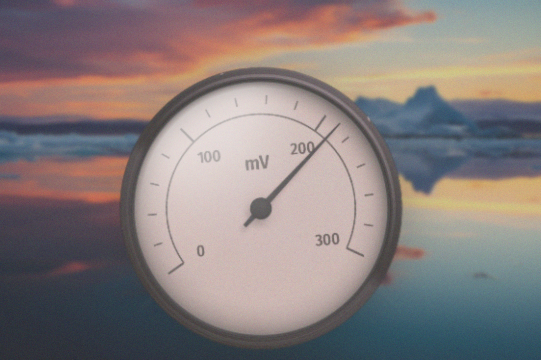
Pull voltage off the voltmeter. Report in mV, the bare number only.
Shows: 210
